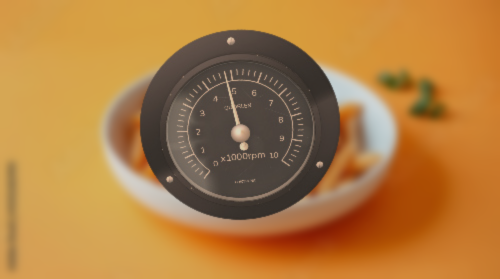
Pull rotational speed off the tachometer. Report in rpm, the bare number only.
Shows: 4800
